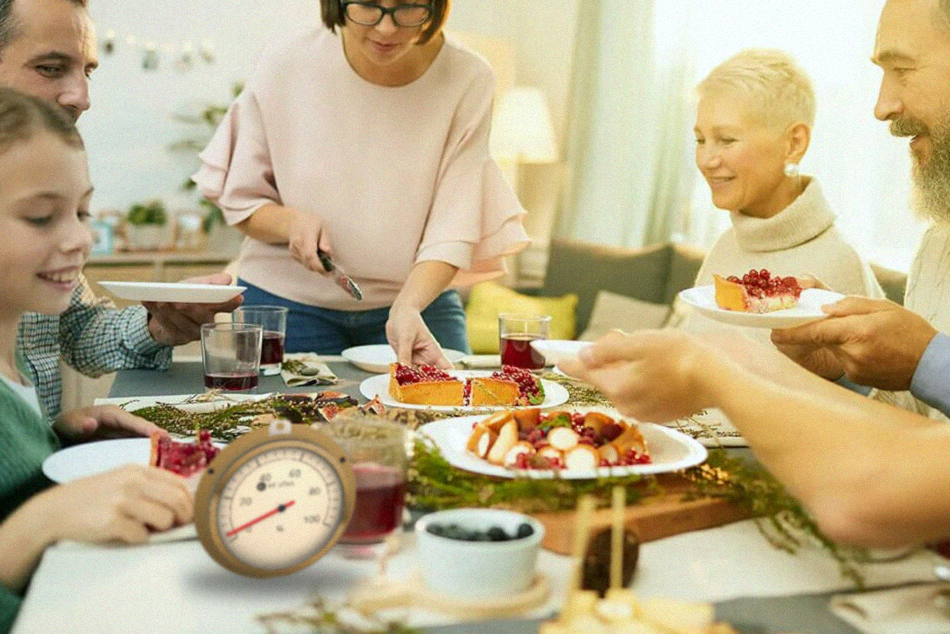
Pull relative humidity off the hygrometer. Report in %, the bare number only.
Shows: 4
